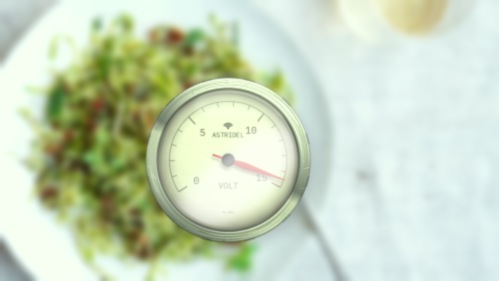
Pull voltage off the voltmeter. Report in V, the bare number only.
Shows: 14.5
